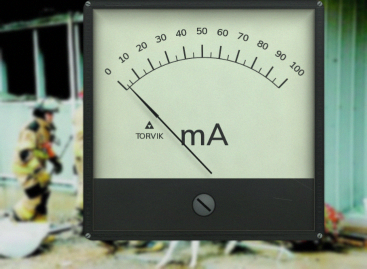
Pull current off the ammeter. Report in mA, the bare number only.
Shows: 2.5
